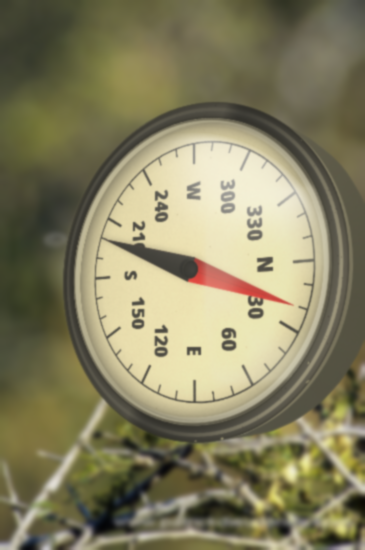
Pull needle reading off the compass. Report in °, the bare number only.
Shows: 20
